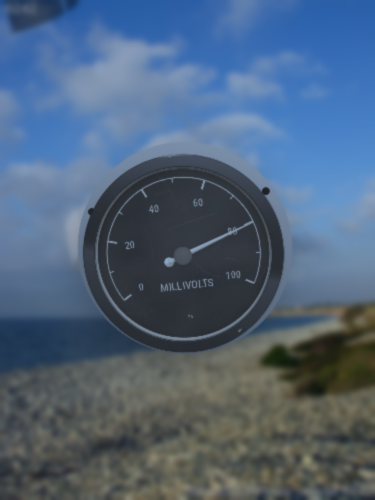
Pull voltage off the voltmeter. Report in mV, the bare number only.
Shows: 80
